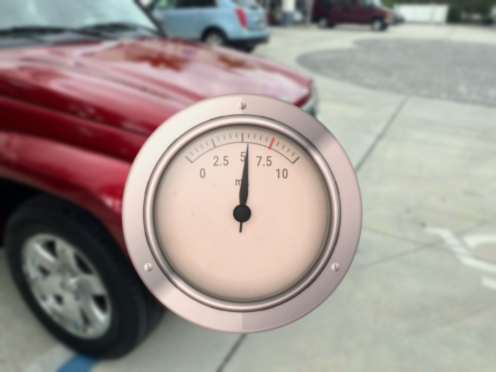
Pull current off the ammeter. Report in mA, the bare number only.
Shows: 5.5
